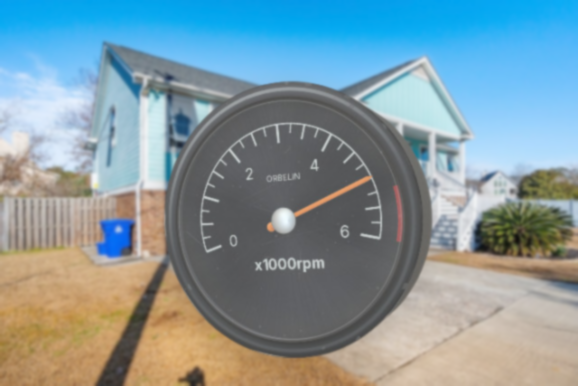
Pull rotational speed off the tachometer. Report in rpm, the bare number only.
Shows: 5000
